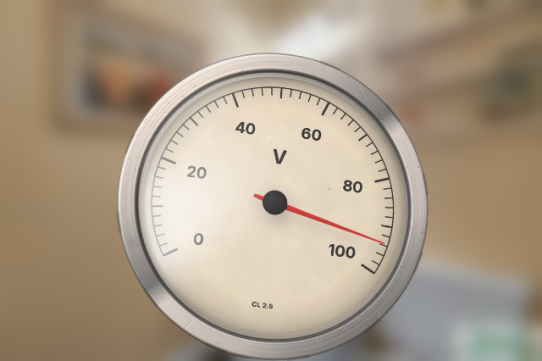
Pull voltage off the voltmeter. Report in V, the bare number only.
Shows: 94
